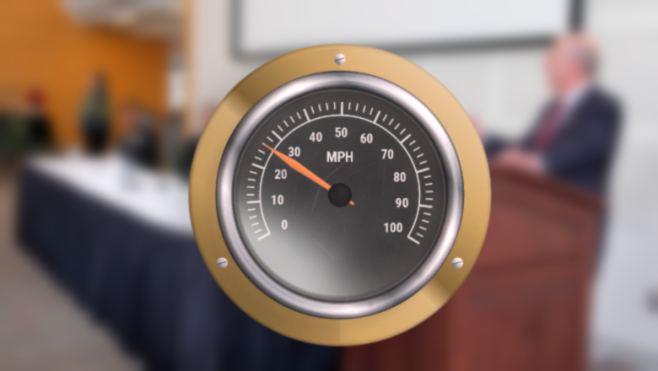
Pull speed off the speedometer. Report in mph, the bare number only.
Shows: 26
